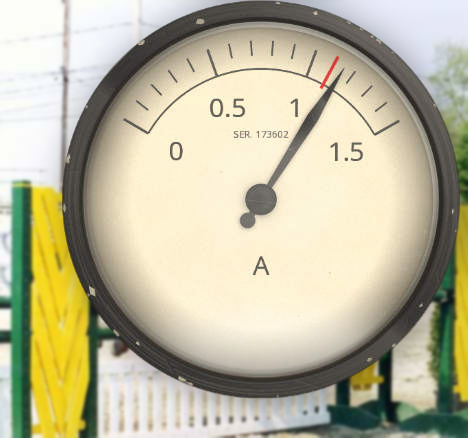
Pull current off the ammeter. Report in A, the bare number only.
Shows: 1.15
